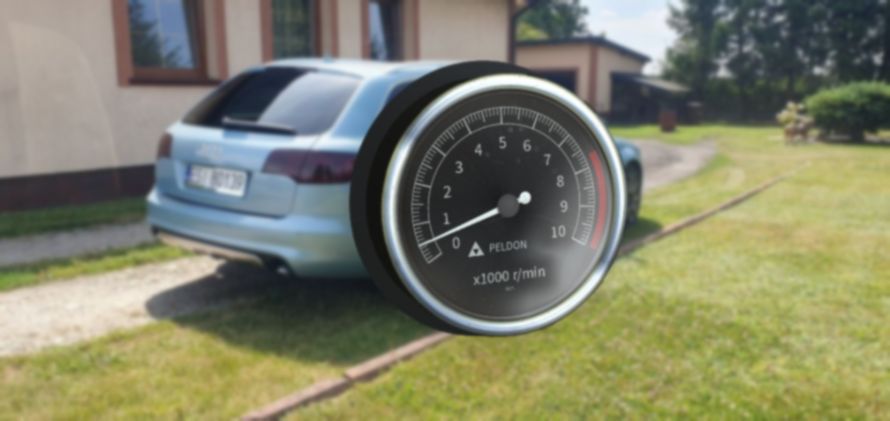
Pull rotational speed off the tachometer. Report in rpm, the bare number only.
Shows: 500
